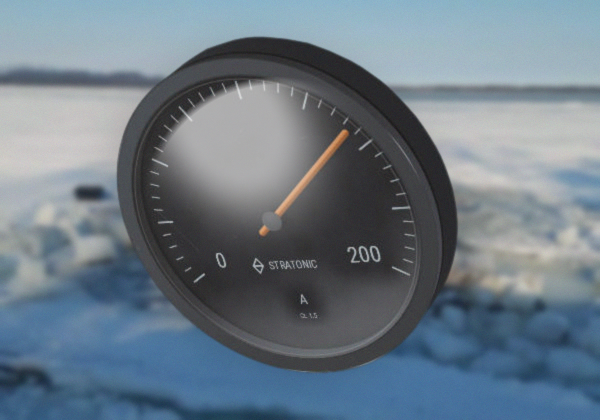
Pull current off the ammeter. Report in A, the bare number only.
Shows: 142.5
